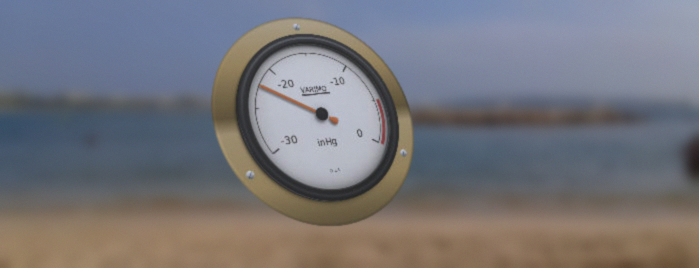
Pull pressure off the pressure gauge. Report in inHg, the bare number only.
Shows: -22.5
